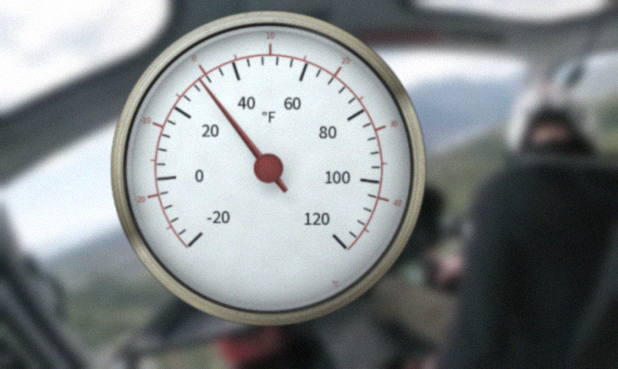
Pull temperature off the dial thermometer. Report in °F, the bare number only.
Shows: 30
